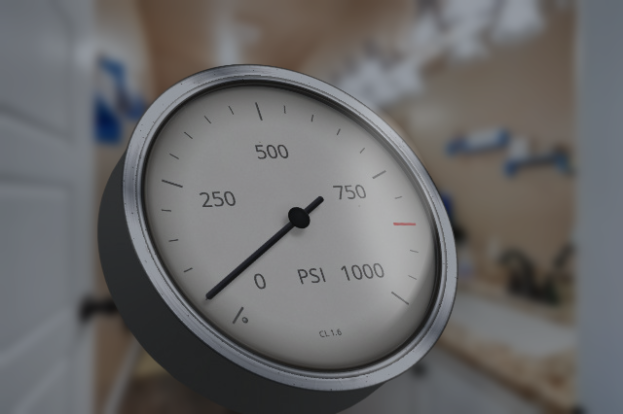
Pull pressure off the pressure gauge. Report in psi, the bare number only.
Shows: 50
